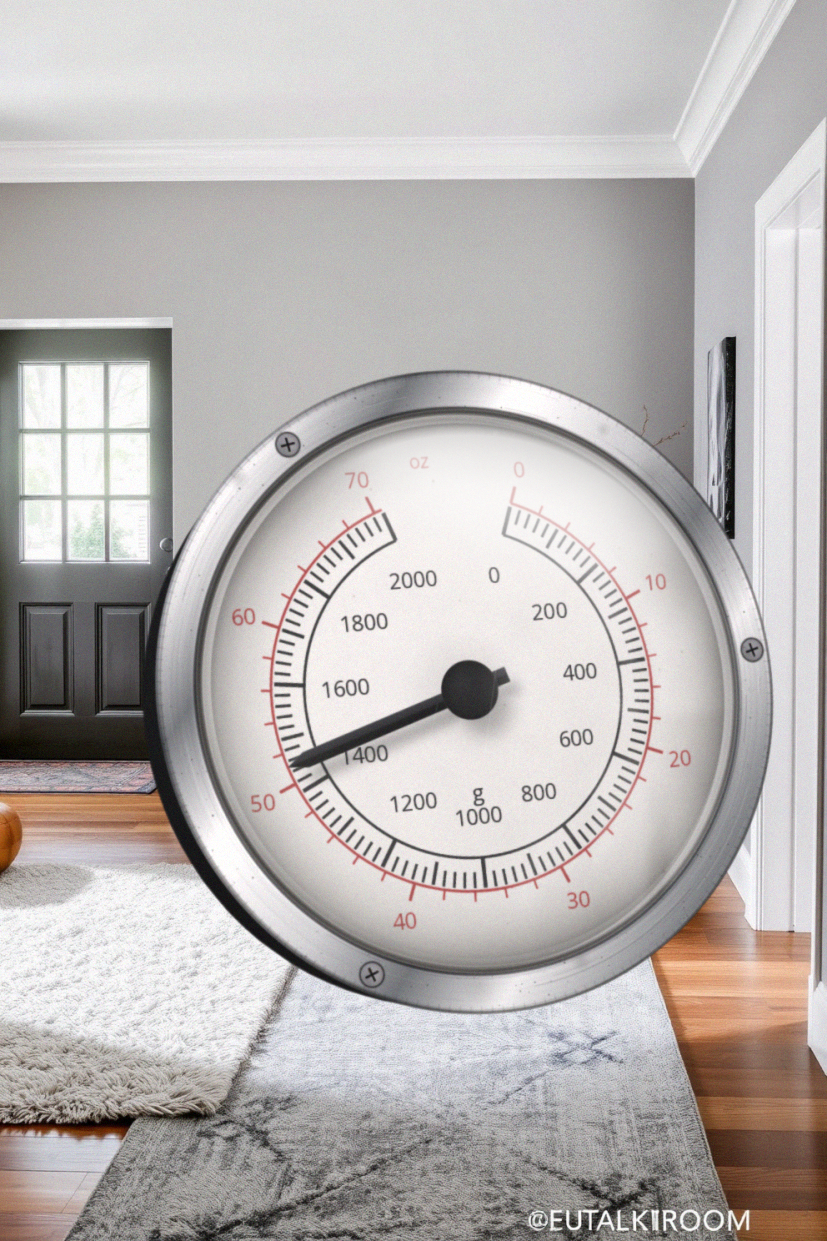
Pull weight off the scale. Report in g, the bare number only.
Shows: 1450
